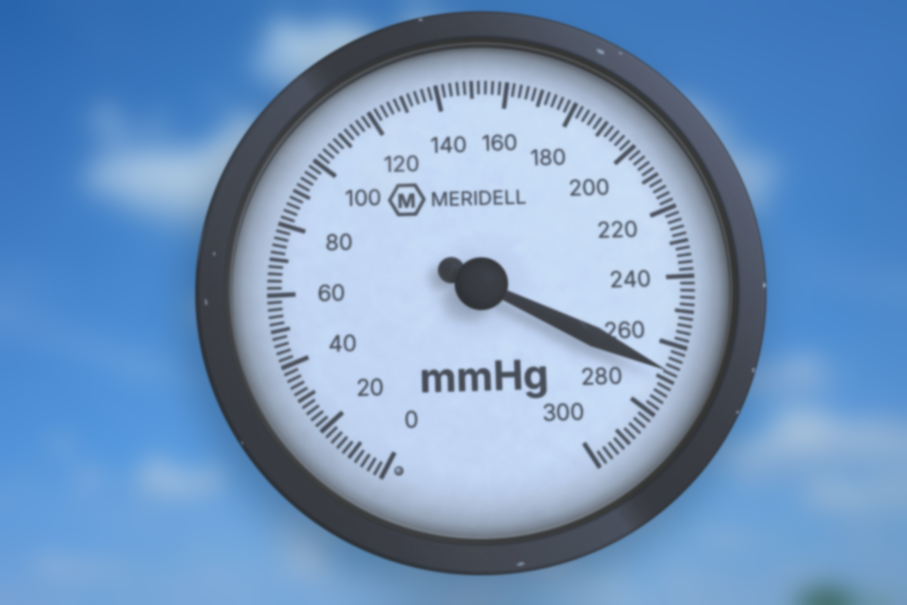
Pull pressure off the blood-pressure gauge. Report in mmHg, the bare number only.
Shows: 268
